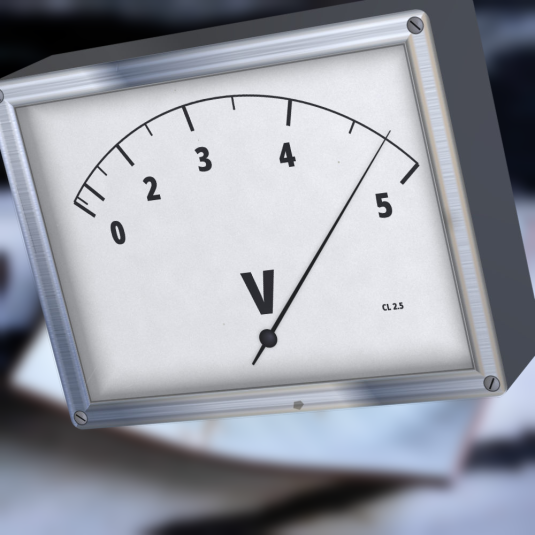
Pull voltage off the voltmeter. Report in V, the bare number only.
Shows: 4.75
